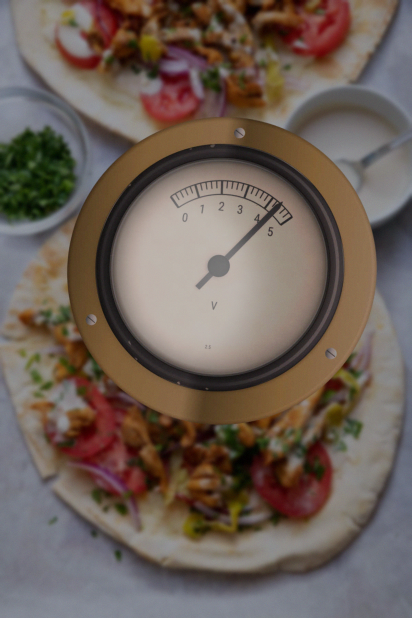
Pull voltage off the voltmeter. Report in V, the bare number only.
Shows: 4.4
